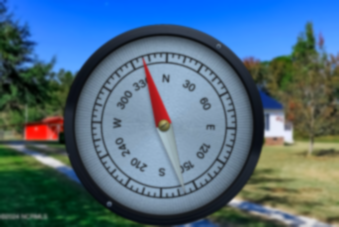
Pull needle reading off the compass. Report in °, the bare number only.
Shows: 340
